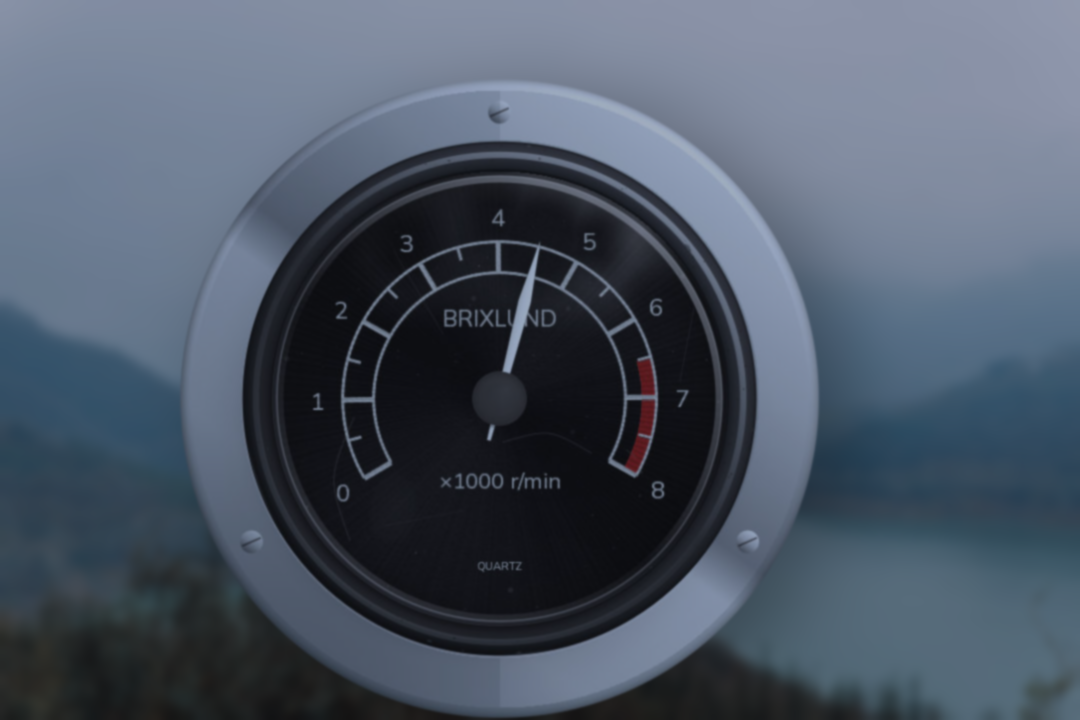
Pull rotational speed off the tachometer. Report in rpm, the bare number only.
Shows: 4500
